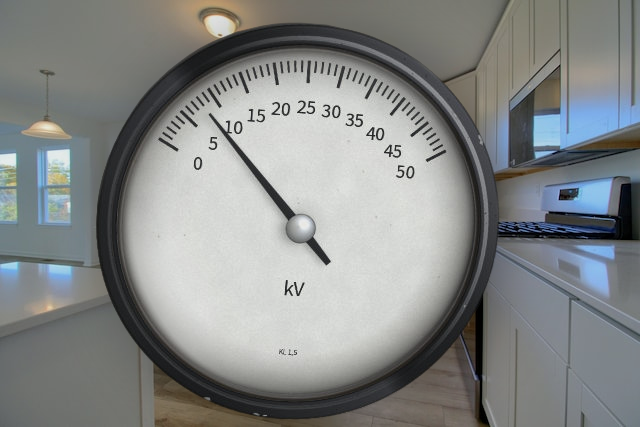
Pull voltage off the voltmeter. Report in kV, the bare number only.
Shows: 8
